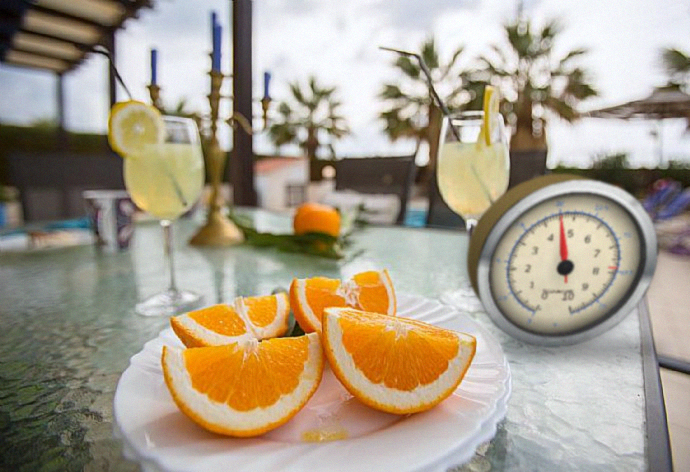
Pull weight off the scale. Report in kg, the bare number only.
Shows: 4.5
